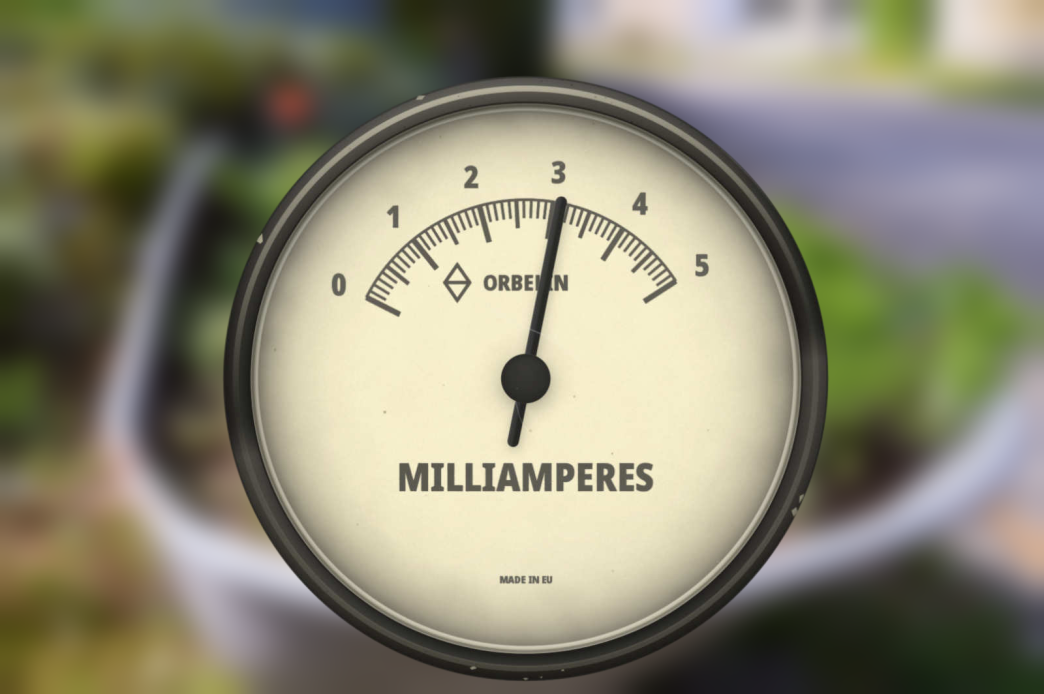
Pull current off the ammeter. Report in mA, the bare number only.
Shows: 3.1
